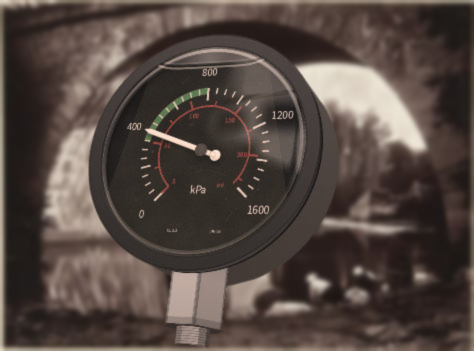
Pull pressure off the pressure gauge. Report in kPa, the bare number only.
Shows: 400
